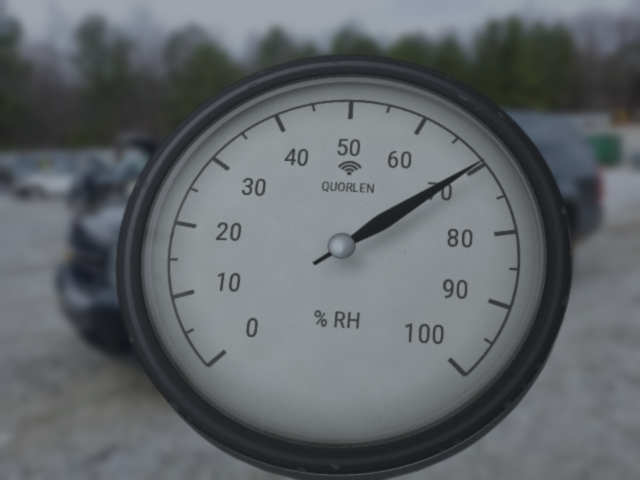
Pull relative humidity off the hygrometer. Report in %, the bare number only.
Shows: 70
